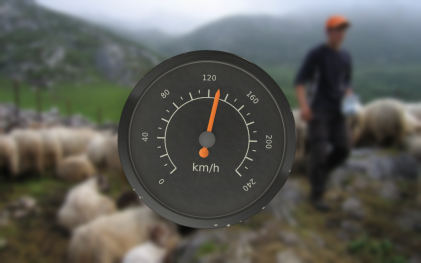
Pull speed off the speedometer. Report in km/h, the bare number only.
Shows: 130
